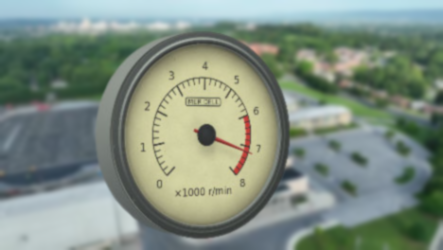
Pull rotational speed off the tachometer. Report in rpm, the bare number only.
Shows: 7200
